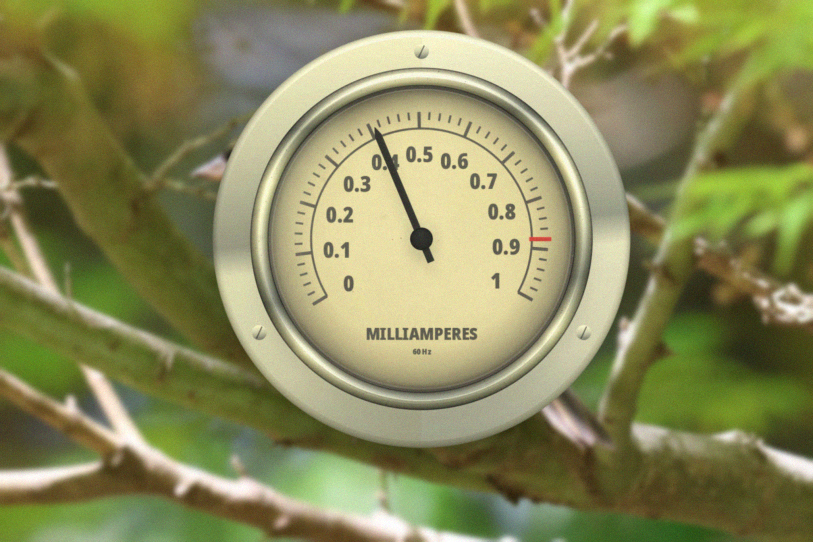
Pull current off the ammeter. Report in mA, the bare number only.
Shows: 0.41
